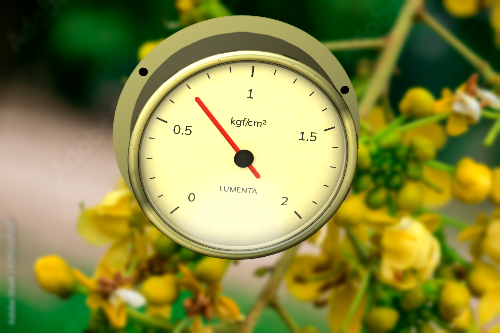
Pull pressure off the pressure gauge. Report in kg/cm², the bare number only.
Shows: 0.7
